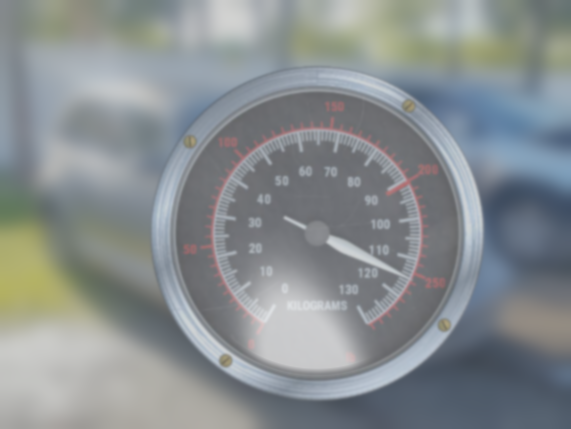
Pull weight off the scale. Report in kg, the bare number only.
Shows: 115
